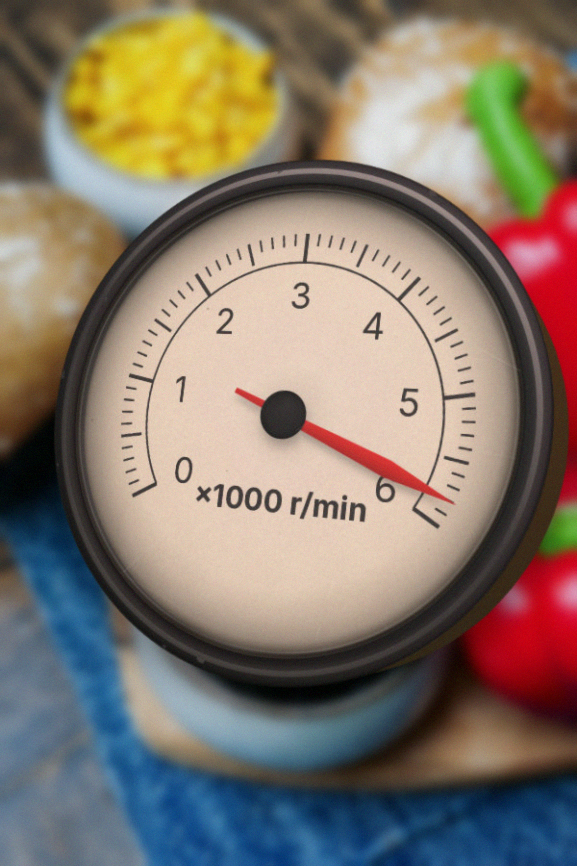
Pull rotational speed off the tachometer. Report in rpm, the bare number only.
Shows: 5800
